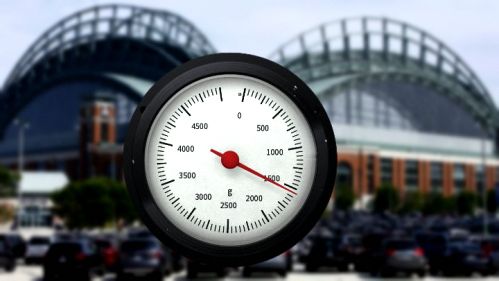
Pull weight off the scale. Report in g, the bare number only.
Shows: 1550
